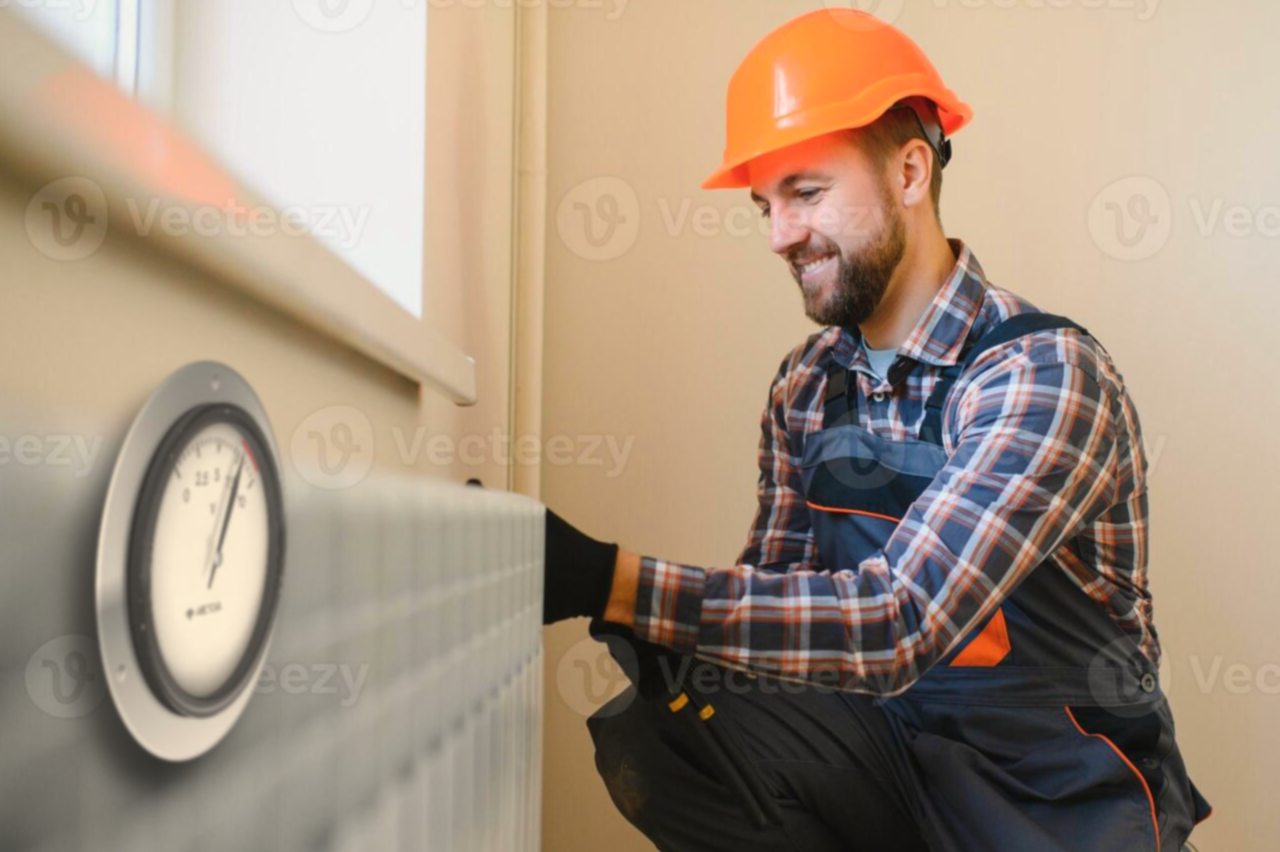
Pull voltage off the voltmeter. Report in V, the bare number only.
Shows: 7.5
